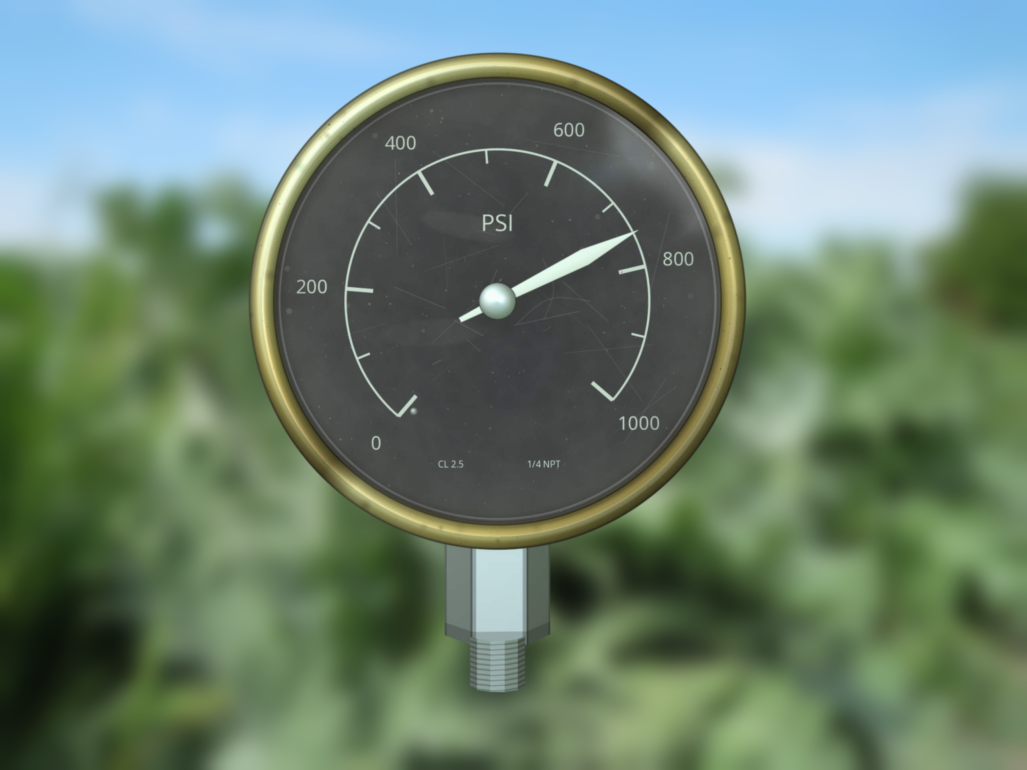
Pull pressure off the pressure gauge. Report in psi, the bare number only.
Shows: 750
